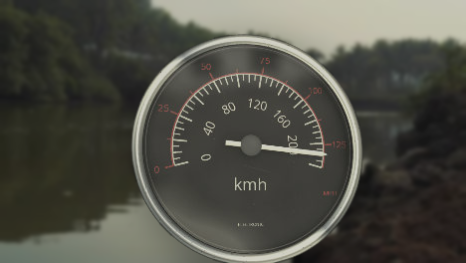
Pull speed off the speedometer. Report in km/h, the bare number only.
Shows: 210
